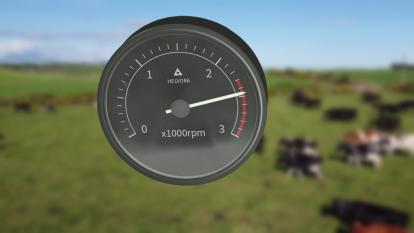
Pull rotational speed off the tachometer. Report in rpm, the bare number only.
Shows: 2450
